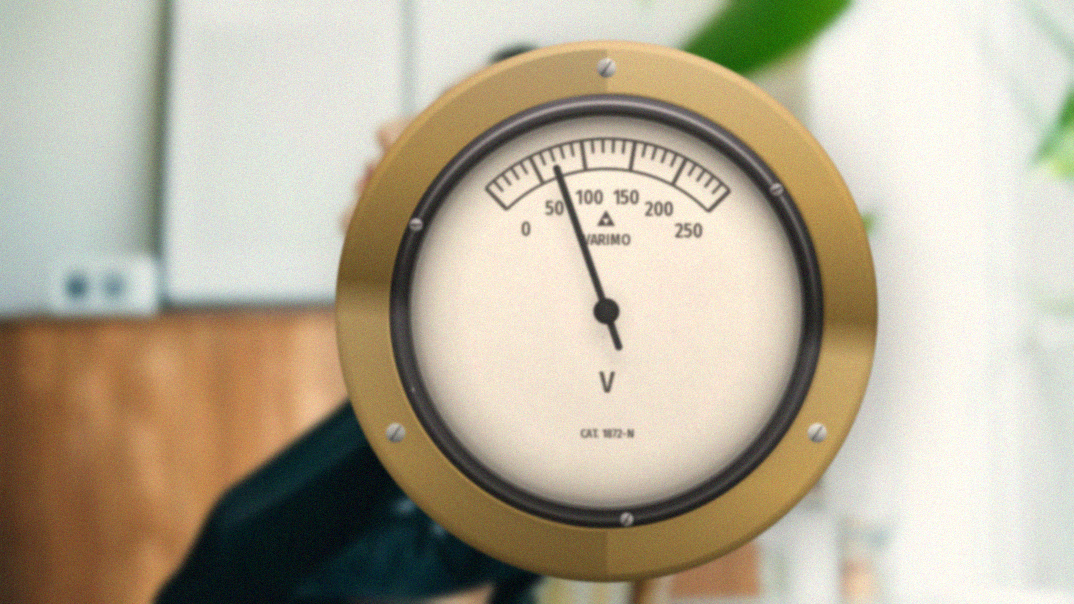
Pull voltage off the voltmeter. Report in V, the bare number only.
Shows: 70
